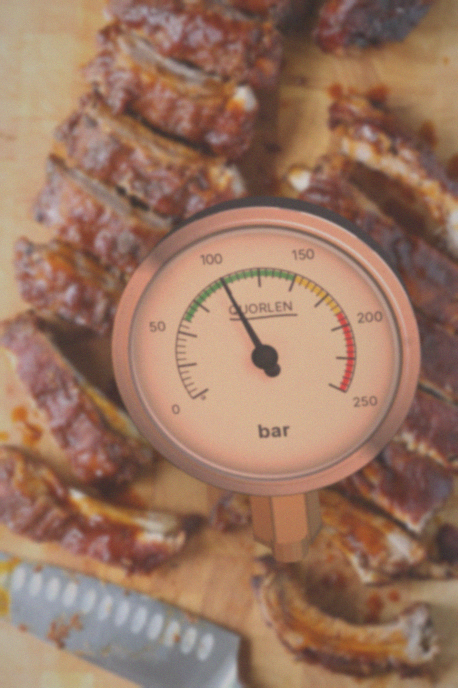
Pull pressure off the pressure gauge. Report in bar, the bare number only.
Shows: 100
